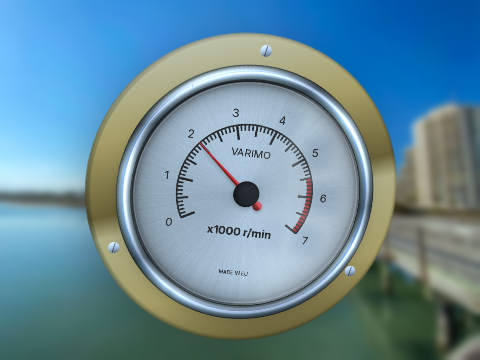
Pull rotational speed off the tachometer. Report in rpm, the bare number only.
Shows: 2000
